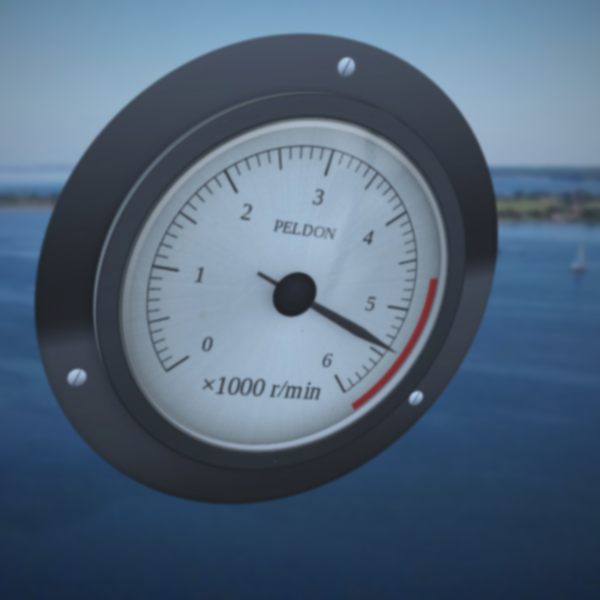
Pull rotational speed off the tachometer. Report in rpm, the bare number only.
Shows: 5400
